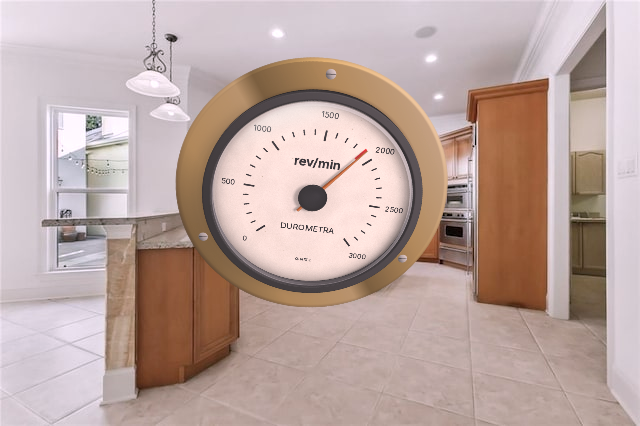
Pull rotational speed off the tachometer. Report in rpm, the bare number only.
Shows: 1900
